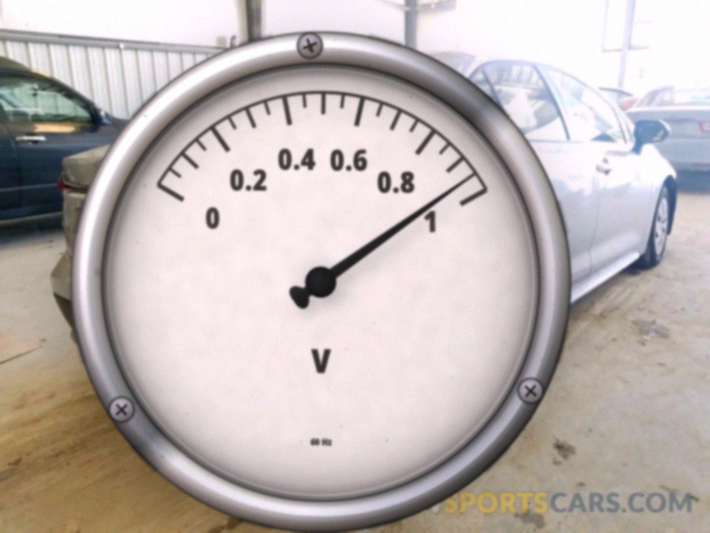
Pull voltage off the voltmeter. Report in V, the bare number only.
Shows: 0.95
